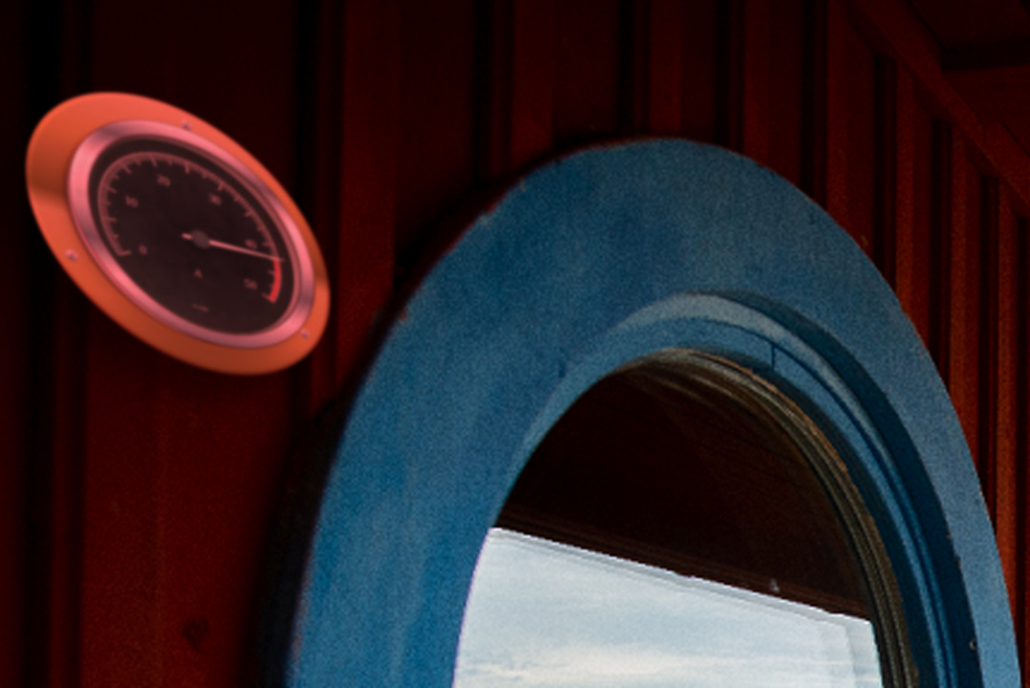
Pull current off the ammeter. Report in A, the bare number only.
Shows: 42.5
